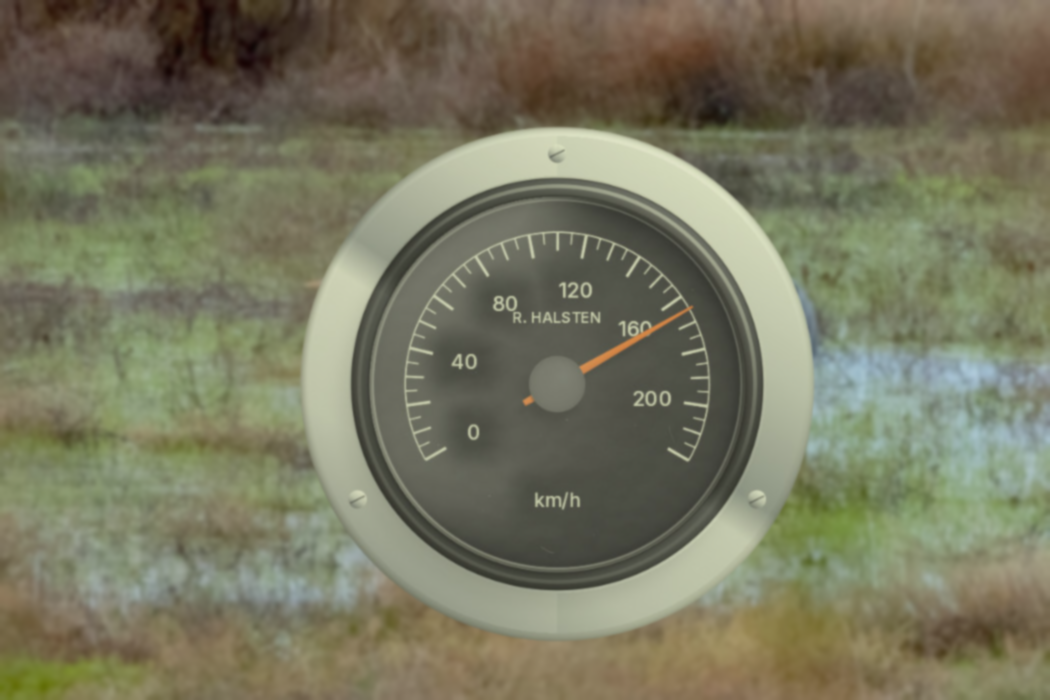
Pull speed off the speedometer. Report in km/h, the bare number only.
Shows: 165
